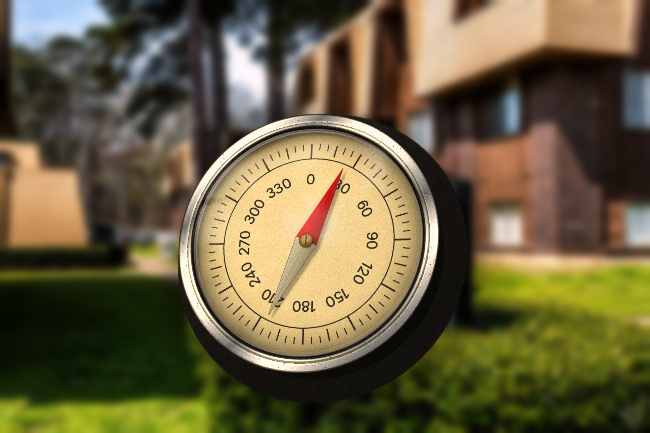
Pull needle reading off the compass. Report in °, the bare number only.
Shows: 25
